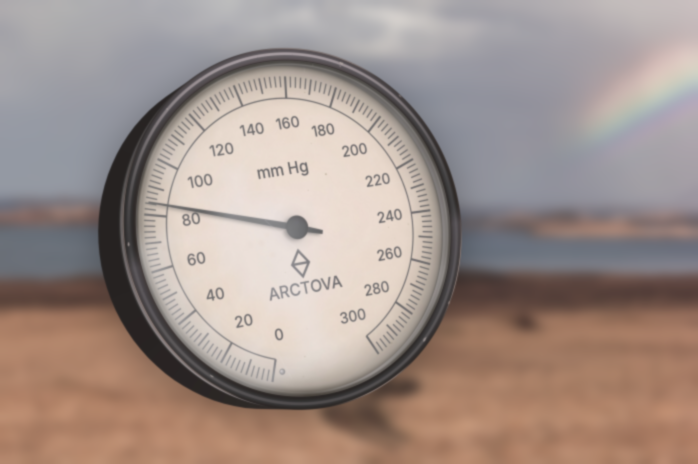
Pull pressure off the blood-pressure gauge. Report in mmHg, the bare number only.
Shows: 84
